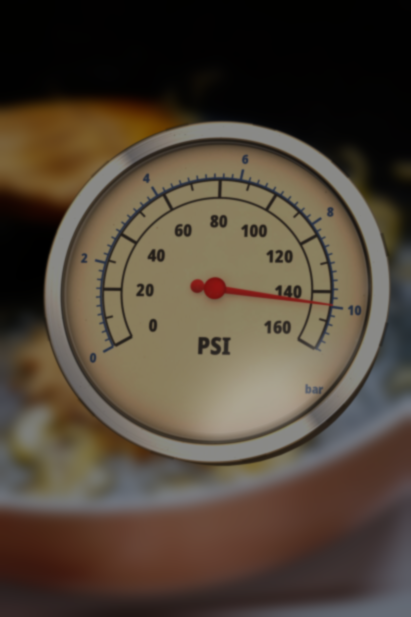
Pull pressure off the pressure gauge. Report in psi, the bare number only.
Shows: 145
